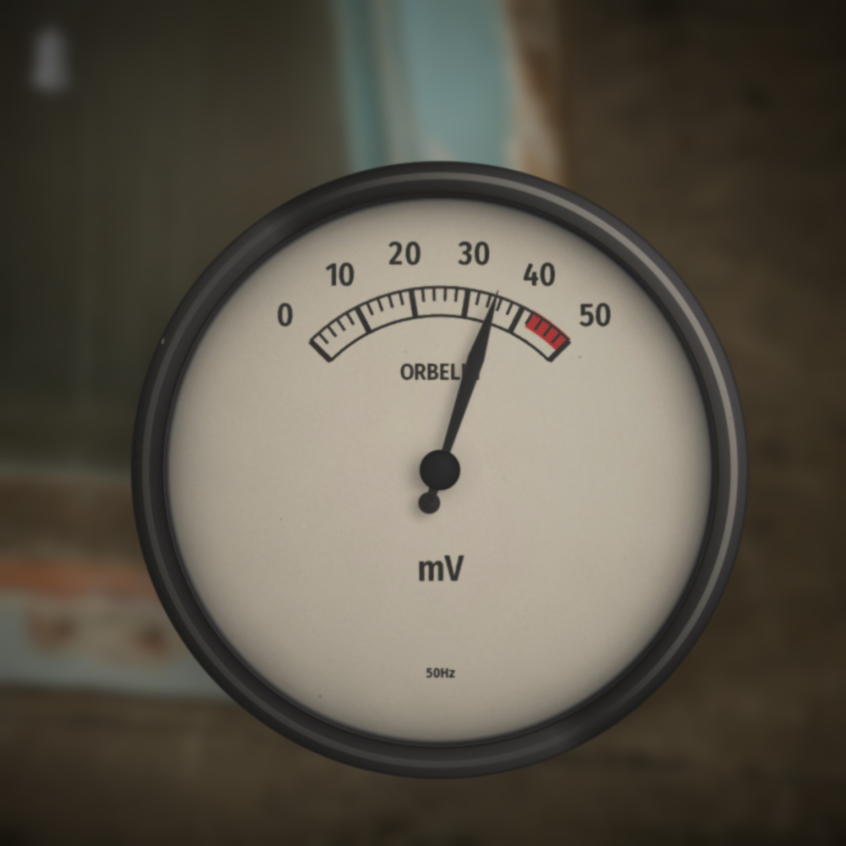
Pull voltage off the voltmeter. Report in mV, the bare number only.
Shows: 35
